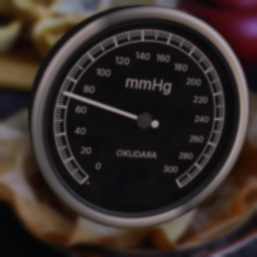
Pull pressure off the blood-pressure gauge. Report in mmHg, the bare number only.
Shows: 70
